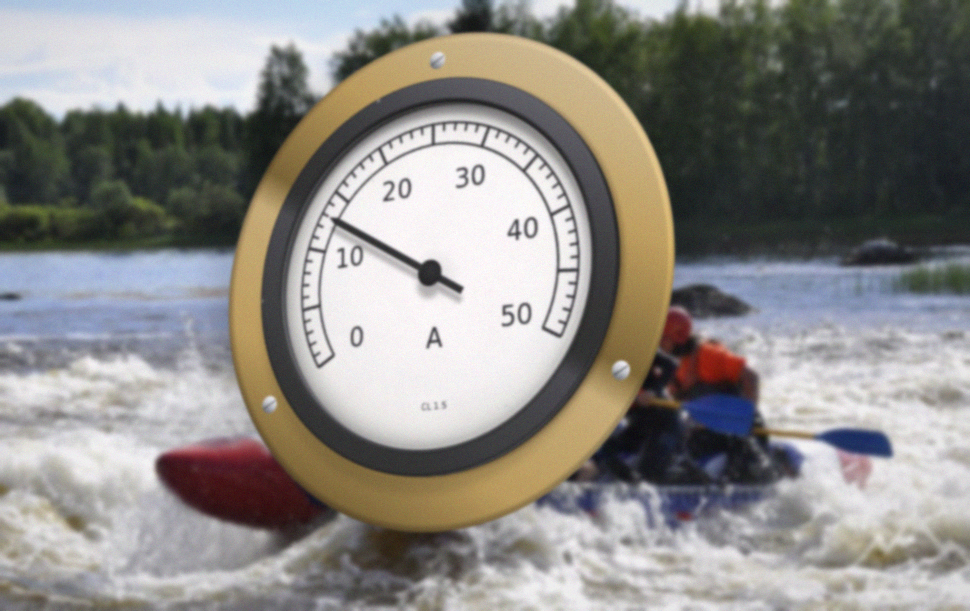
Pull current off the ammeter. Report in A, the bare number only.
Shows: 13
